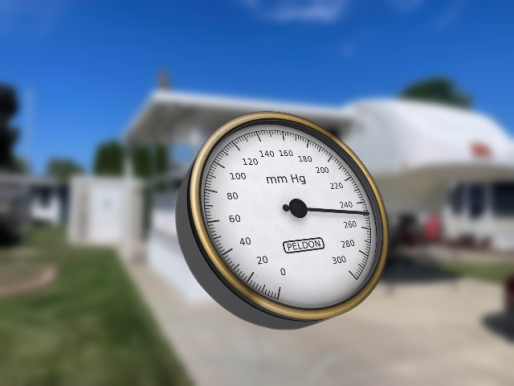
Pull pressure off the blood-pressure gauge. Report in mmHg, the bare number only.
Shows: 250
